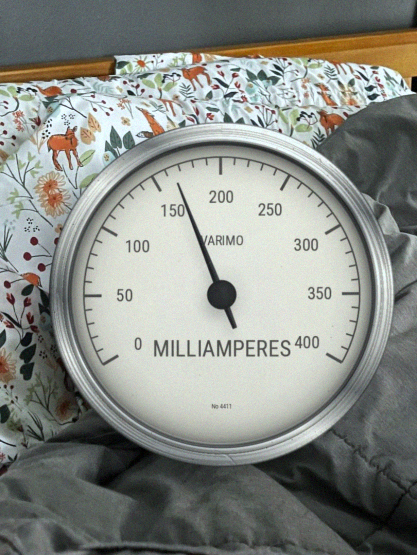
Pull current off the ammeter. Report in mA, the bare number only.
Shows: 165
